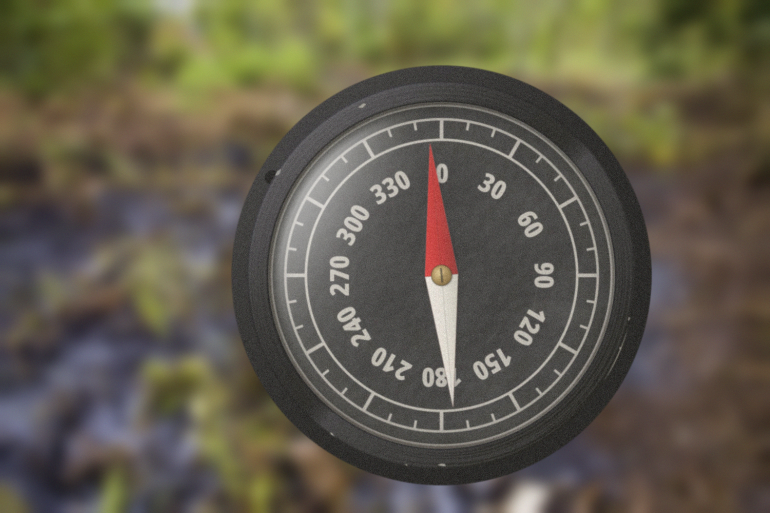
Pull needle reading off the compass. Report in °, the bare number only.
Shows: 355
